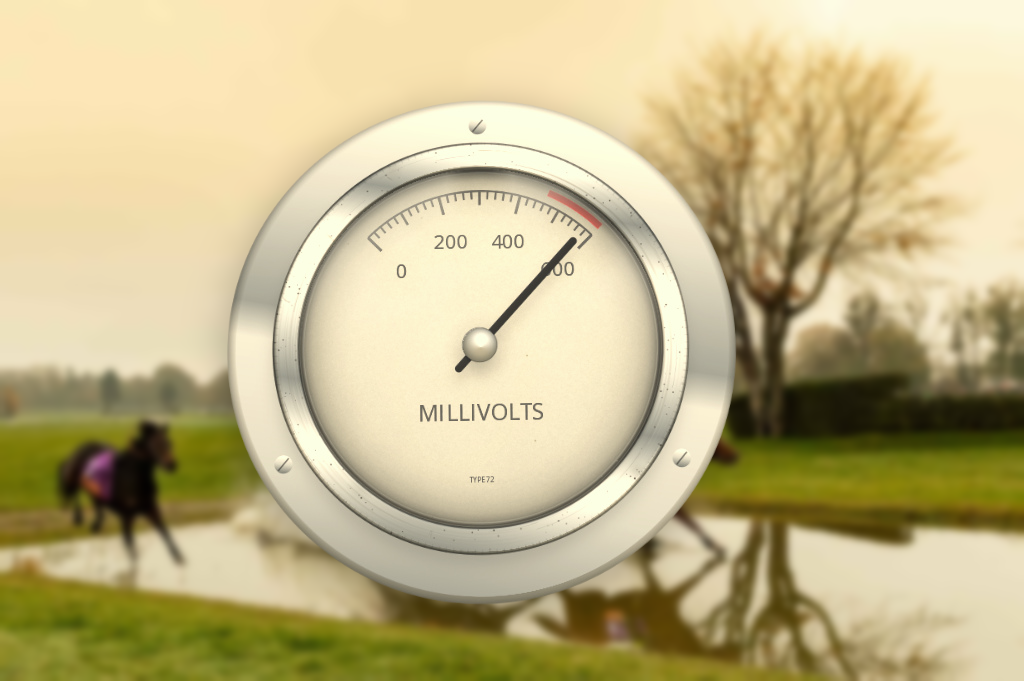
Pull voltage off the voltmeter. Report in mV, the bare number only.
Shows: 580
